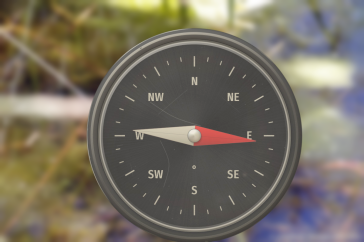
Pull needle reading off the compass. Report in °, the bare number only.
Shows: 95
